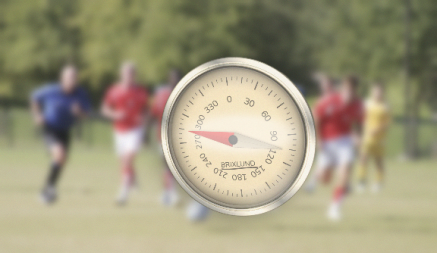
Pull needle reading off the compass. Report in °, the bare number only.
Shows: 285
